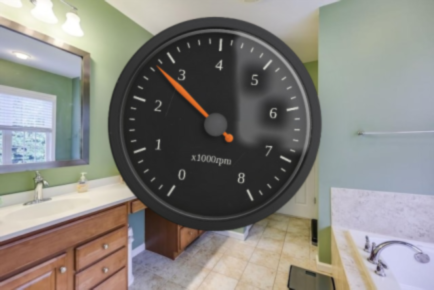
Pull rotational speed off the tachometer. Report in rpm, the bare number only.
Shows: 2700
